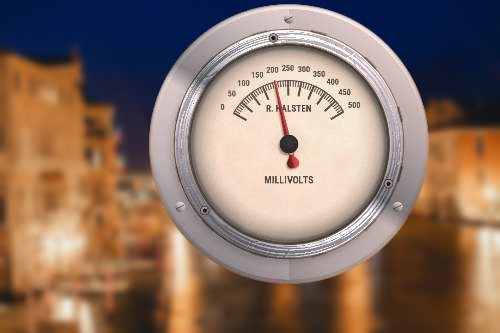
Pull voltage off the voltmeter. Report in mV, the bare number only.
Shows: 200
